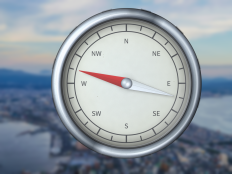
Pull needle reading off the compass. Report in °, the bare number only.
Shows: 285
